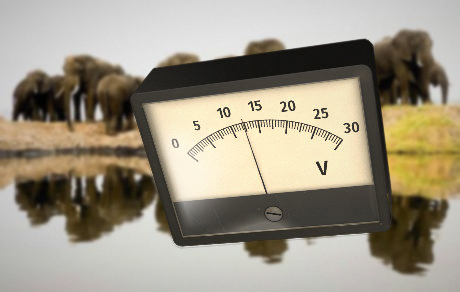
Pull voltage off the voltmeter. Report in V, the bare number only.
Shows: 12.5
